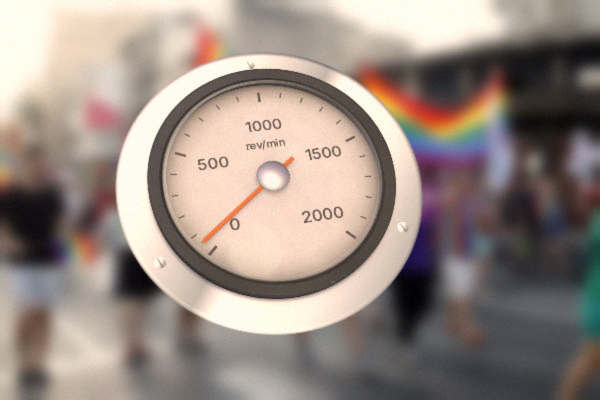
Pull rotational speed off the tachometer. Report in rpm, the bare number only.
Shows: 50
